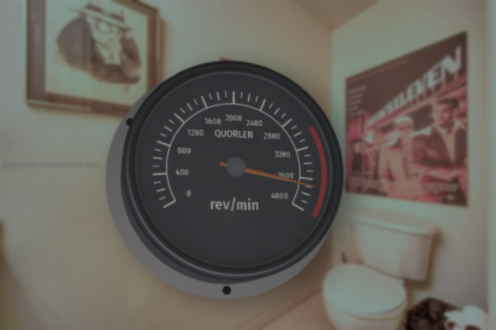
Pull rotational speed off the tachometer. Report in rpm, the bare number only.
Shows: 3700
